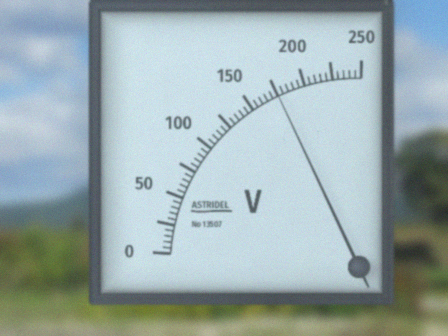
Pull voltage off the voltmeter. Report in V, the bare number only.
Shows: 175
